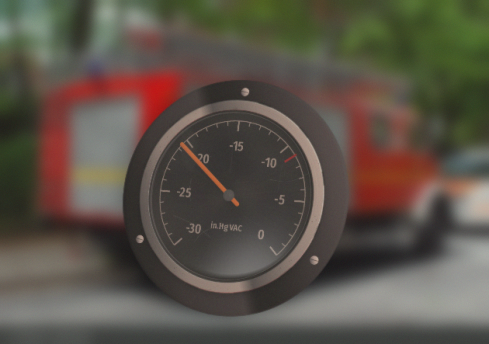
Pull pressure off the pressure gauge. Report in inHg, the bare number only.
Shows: -20.5
